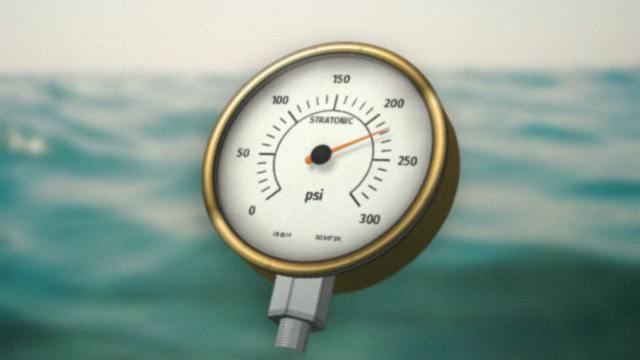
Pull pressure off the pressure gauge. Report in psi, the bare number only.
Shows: 220
